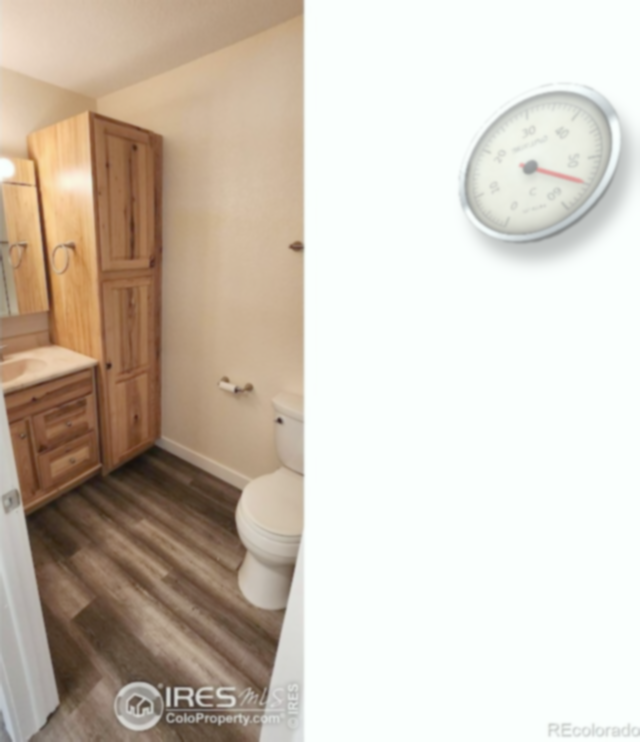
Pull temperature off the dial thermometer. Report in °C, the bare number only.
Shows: 55
